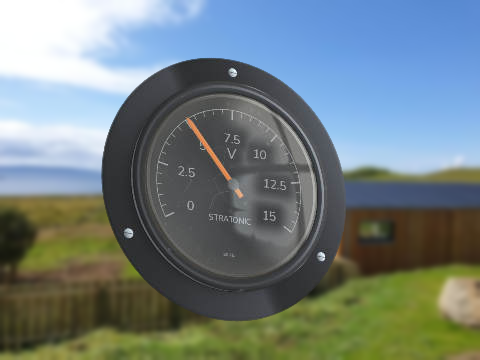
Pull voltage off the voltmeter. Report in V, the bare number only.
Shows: 5
